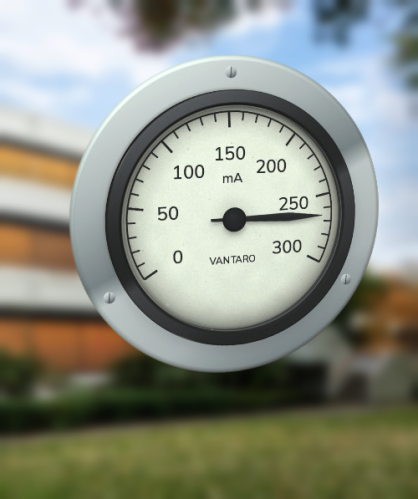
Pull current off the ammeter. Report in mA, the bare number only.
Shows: 265
